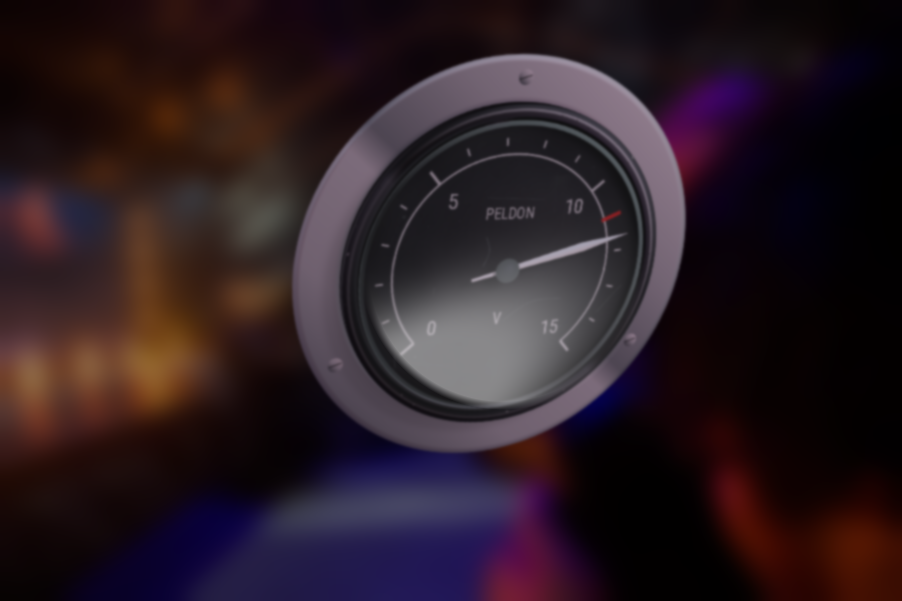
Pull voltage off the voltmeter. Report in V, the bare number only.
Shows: 11.5
